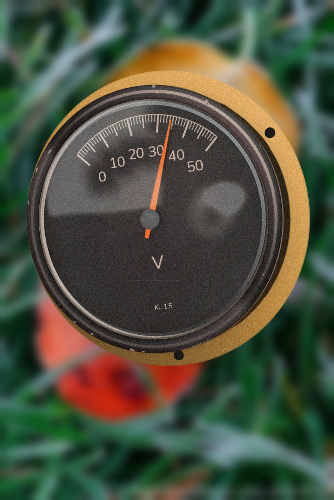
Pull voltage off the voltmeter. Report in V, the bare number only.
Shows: 35
